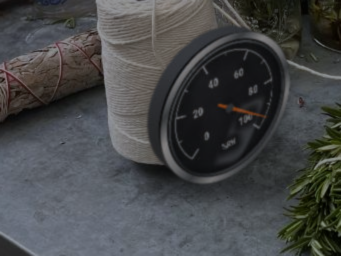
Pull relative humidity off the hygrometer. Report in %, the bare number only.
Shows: 95
